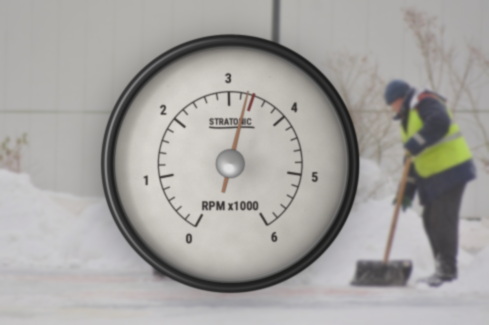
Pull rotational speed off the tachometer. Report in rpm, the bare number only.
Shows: 3300
